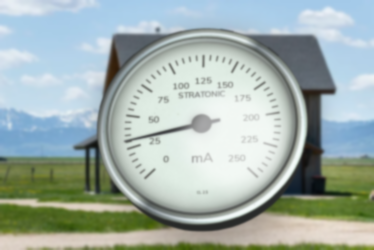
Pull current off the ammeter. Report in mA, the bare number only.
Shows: 30
